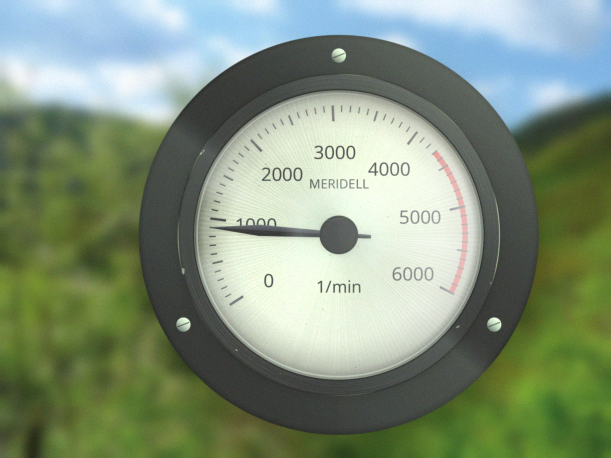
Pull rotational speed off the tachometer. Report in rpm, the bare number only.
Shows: 900
